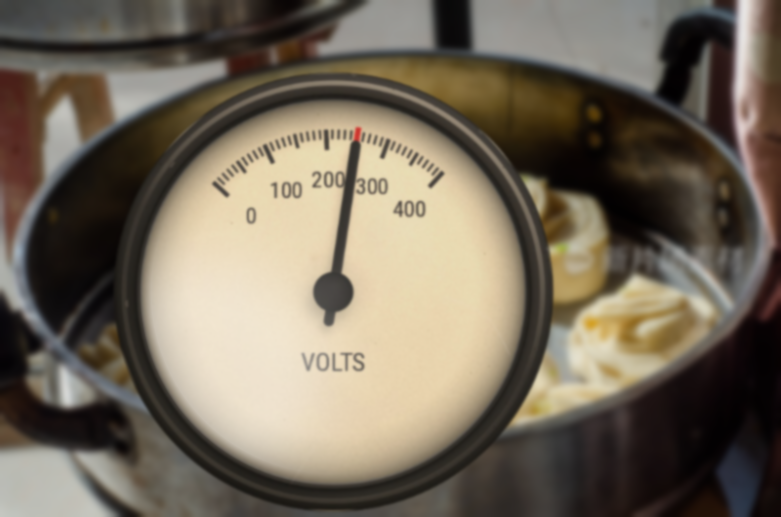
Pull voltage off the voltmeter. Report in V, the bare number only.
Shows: 250
